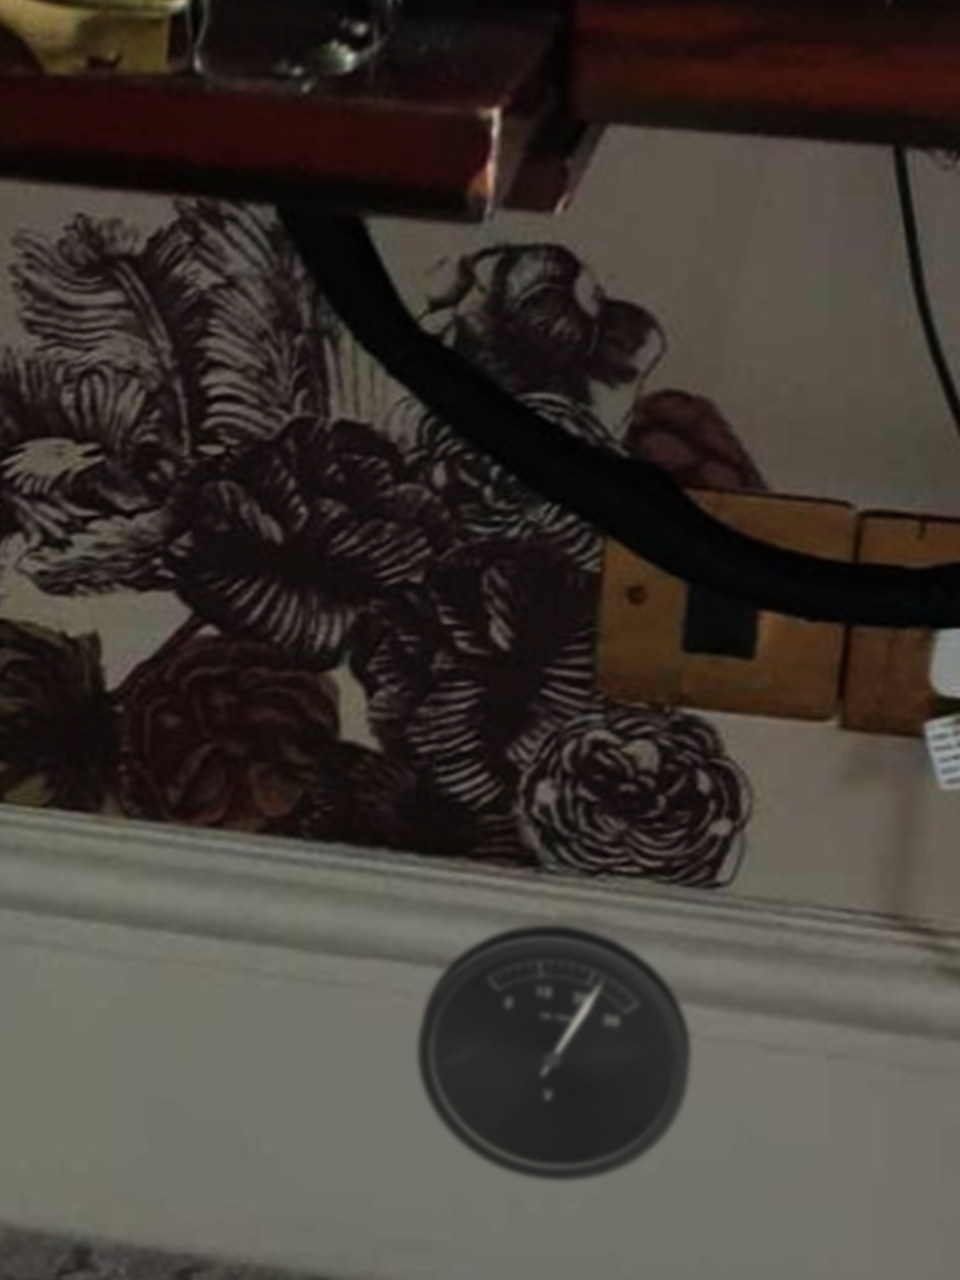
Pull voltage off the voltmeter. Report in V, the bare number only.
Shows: 22
